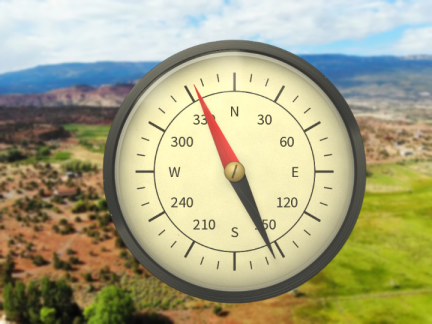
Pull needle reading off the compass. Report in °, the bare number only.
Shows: 335
